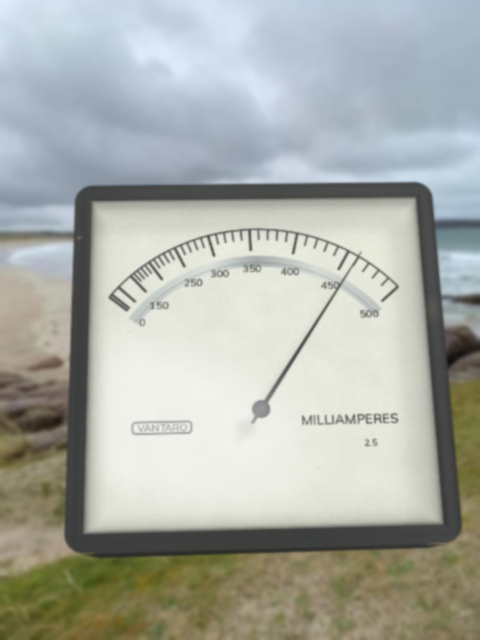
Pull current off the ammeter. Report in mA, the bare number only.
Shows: 460
